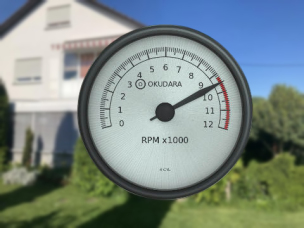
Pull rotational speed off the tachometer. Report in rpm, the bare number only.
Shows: 9500
